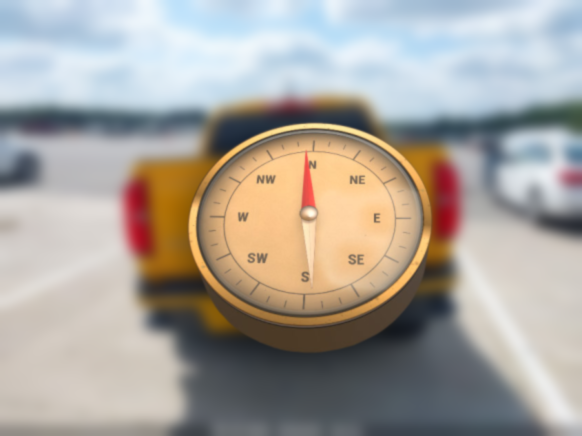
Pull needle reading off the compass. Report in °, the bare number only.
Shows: 355
